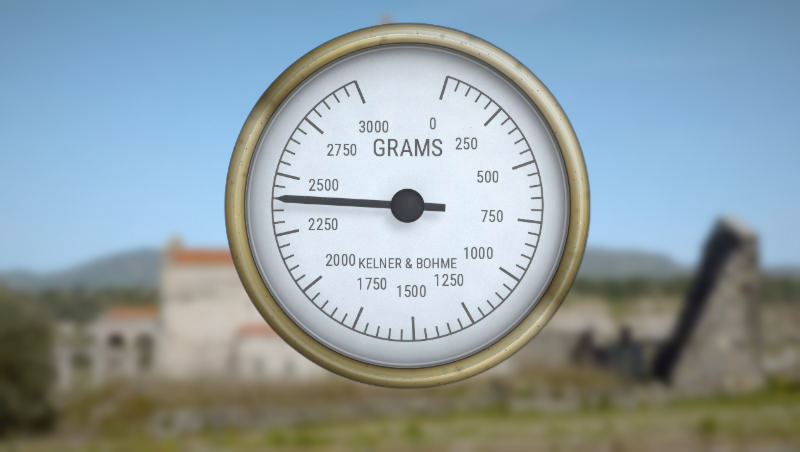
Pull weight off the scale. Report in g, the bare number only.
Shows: 2400
